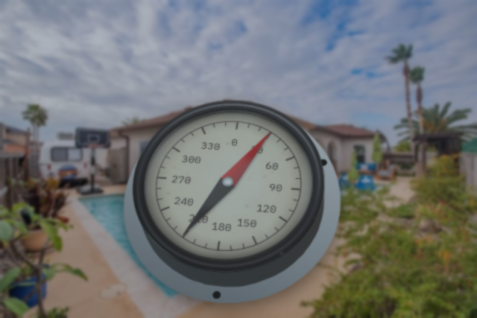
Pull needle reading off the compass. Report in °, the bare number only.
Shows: 30
